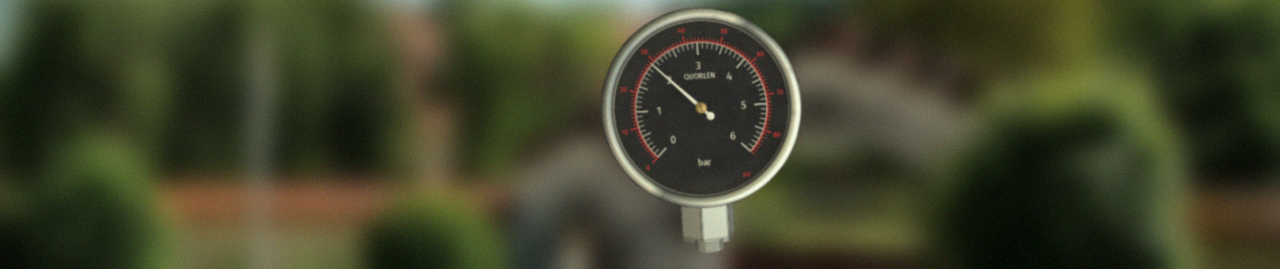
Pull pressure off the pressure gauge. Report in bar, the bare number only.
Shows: 2
